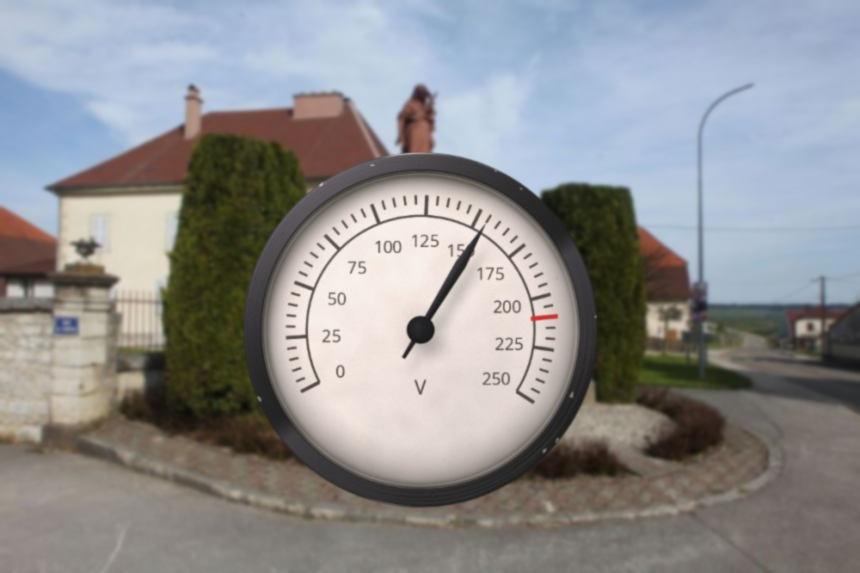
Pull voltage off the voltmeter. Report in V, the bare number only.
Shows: 155
